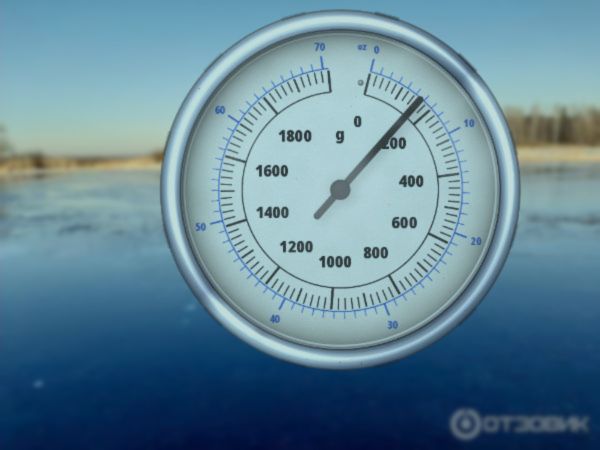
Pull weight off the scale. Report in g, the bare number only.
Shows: 160
